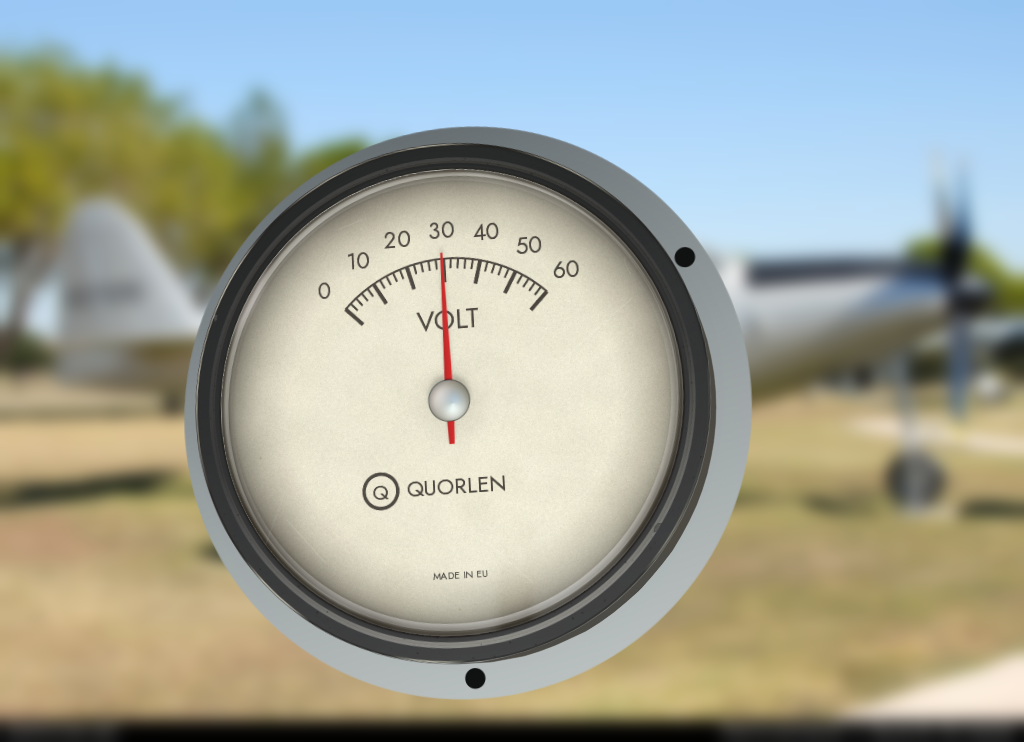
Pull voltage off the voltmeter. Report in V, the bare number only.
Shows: 30
